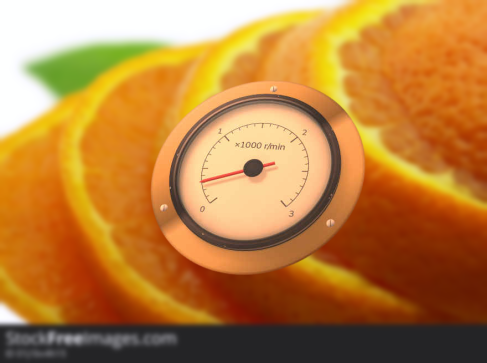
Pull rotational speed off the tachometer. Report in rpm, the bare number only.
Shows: 300
